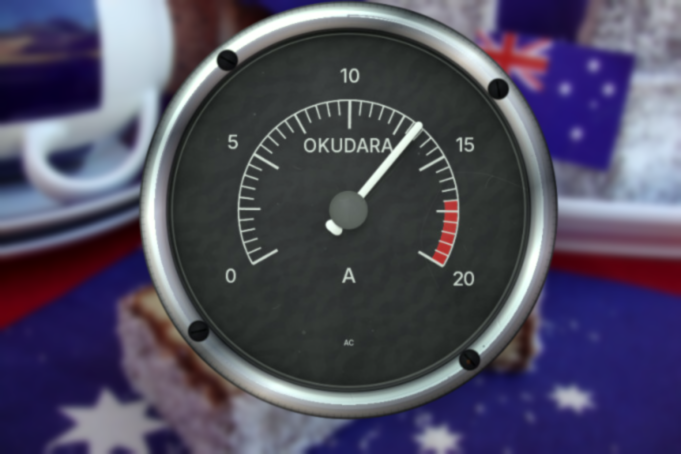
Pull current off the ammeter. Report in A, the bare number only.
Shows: 13.25
